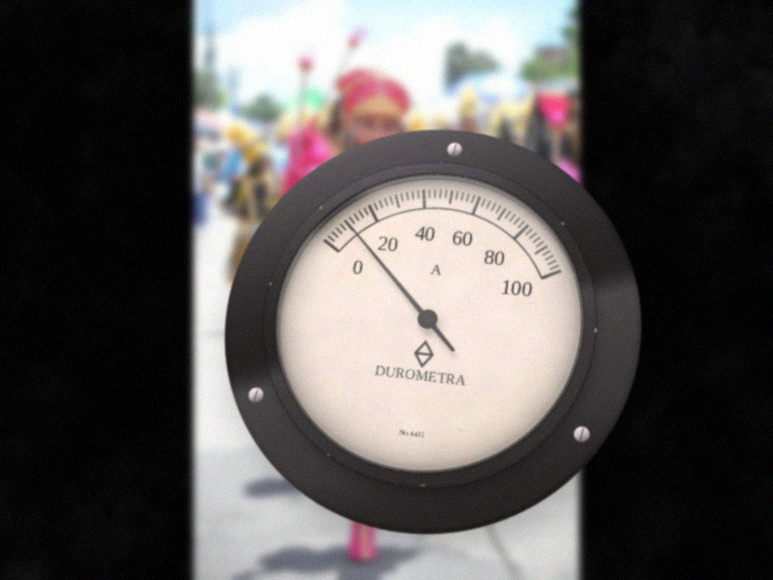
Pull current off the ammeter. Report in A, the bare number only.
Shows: 10
